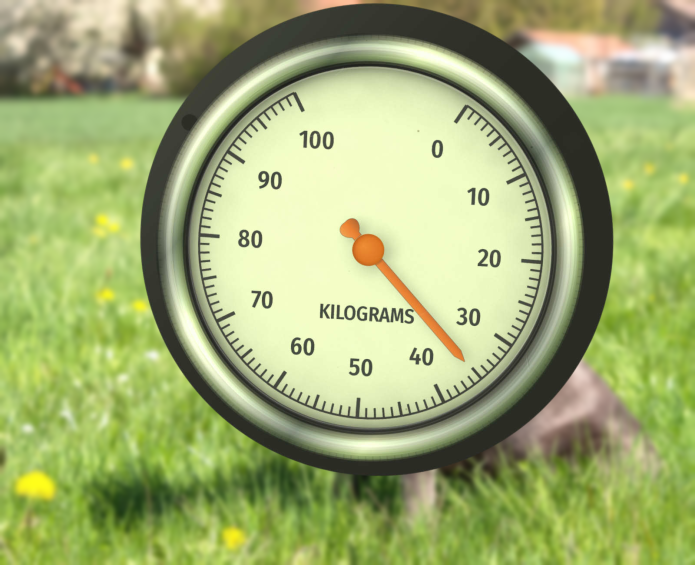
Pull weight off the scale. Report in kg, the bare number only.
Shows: 35
